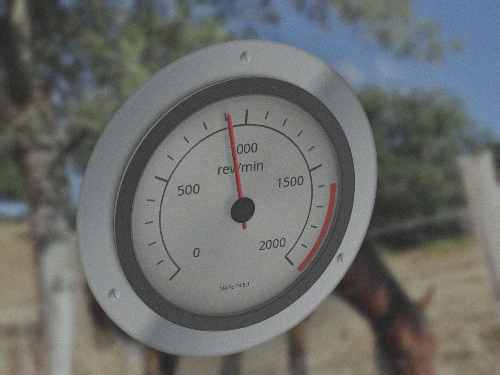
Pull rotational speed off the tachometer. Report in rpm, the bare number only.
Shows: 900
